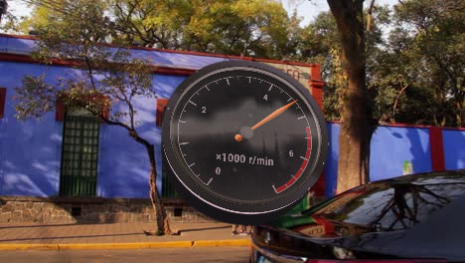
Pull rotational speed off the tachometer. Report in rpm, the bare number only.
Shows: 4625
